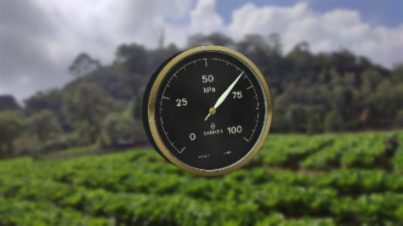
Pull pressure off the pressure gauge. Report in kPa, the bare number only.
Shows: 67.5
